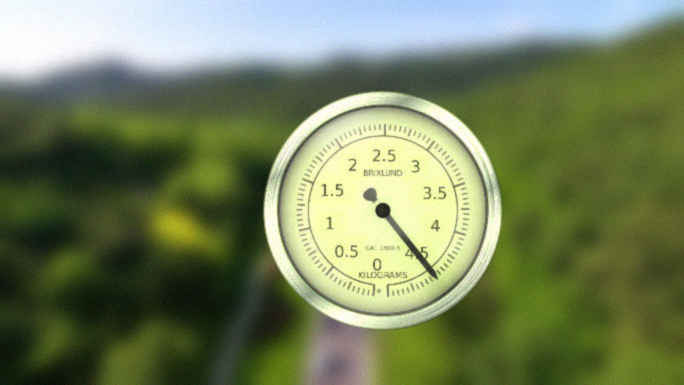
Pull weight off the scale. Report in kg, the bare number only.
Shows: 4.5
